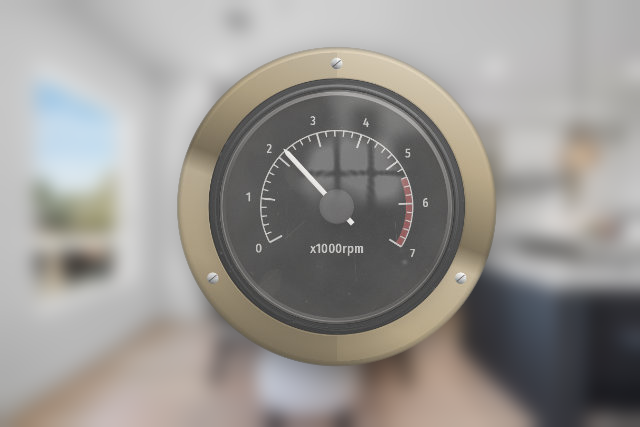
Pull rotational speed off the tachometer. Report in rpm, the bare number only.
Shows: 2200
